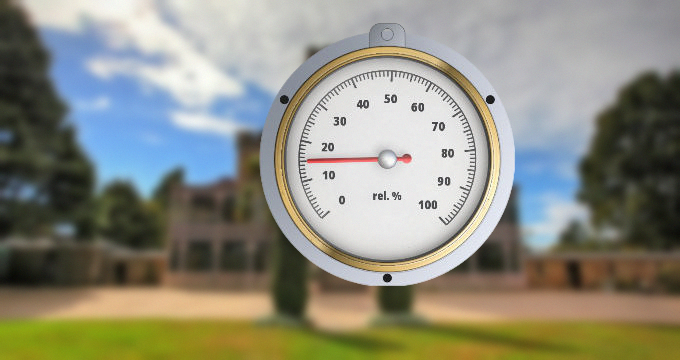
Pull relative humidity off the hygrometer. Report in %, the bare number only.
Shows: 15
